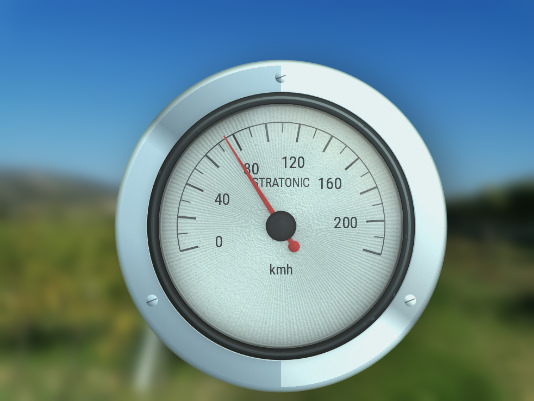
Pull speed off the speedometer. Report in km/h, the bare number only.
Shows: 75
